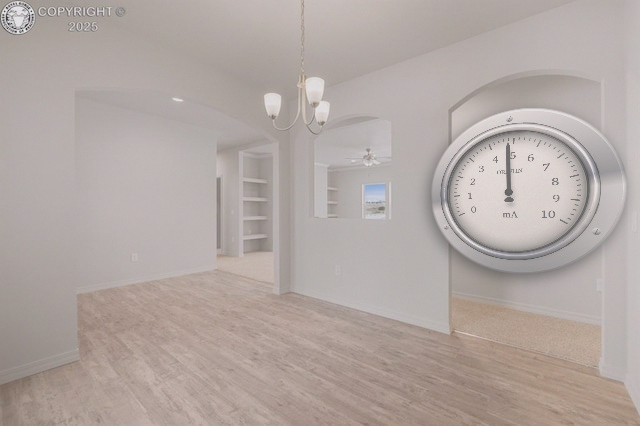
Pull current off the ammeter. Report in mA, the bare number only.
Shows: 4.8
